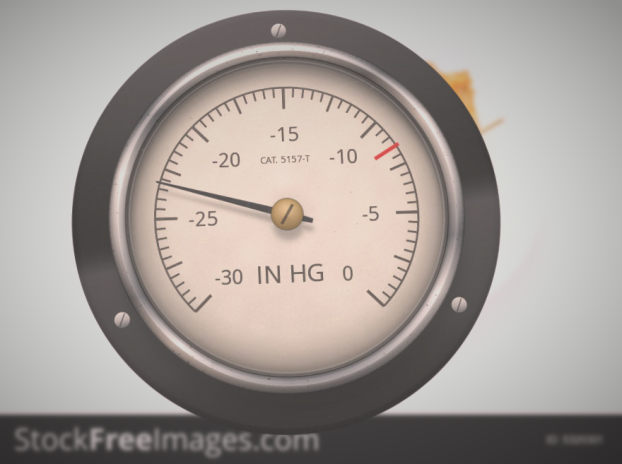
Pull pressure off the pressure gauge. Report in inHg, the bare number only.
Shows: -23.25
